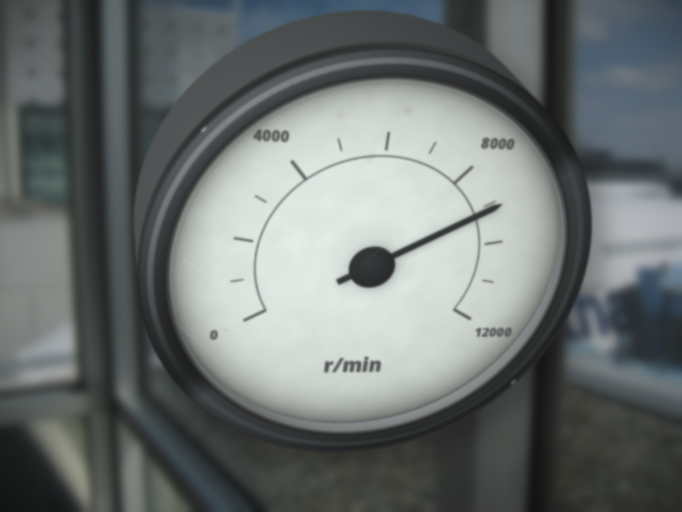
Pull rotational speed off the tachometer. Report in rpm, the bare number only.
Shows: 9000
